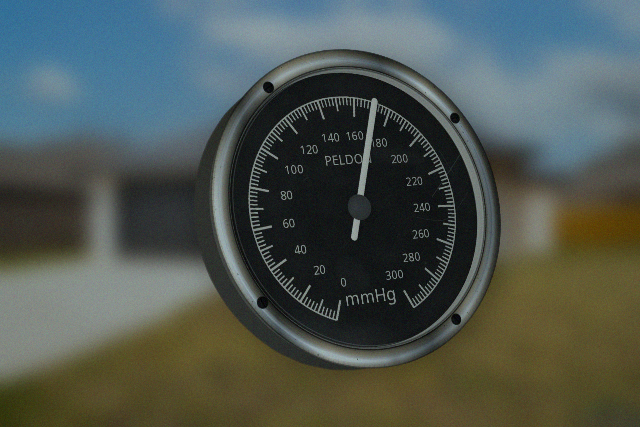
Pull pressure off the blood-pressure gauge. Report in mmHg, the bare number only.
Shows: 170
